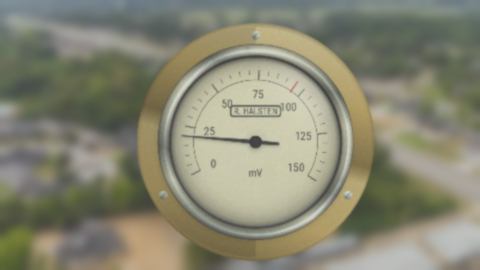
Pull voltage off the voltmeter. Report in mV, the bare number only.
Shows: 20
